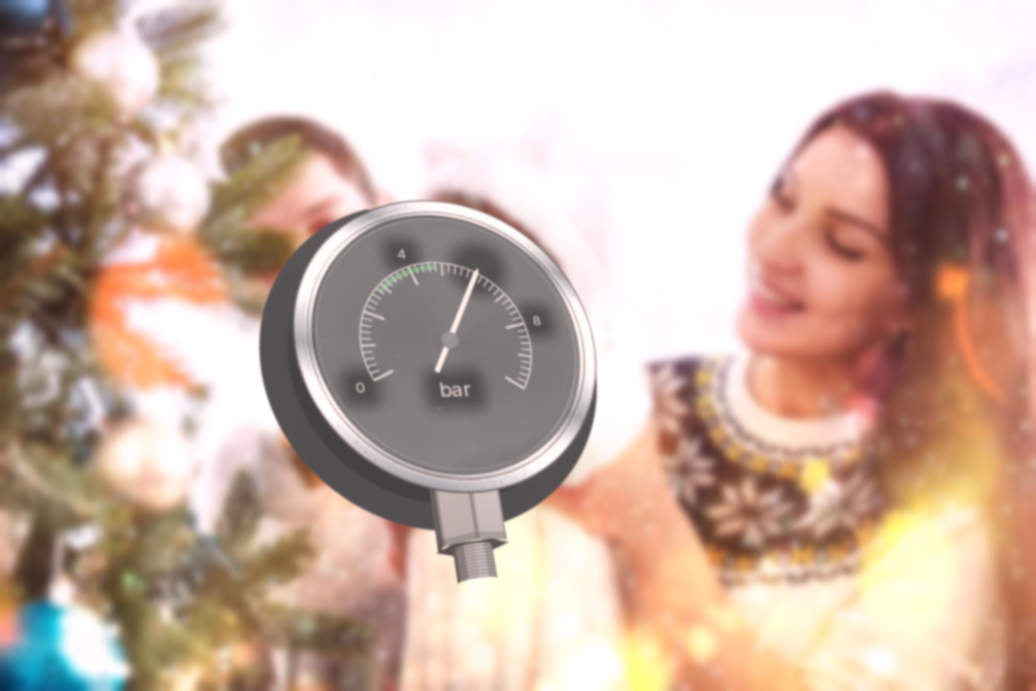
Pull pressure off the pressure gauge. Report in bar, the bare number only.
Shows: 6
